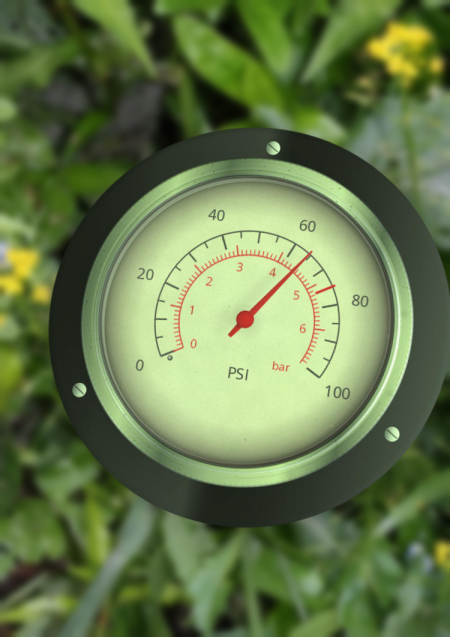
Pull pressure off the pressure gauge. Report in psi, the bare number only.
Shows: 65
